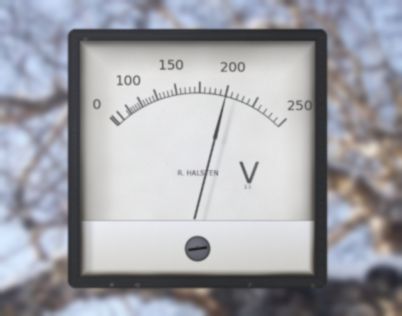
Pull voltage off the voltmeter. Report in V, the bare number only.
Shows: 200
